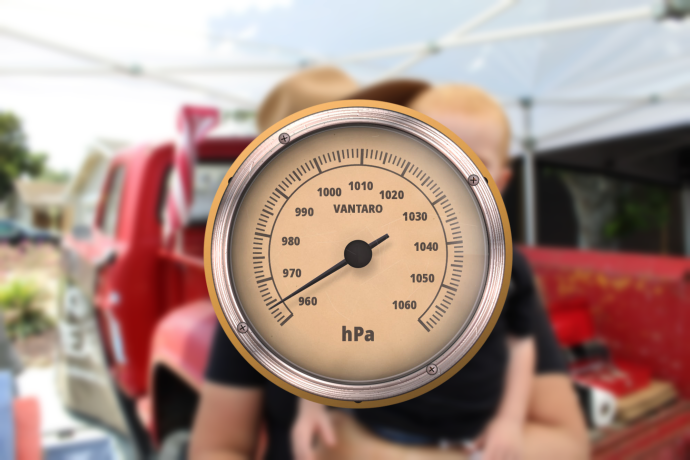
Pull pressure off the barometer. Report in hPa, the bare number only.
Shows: 964
